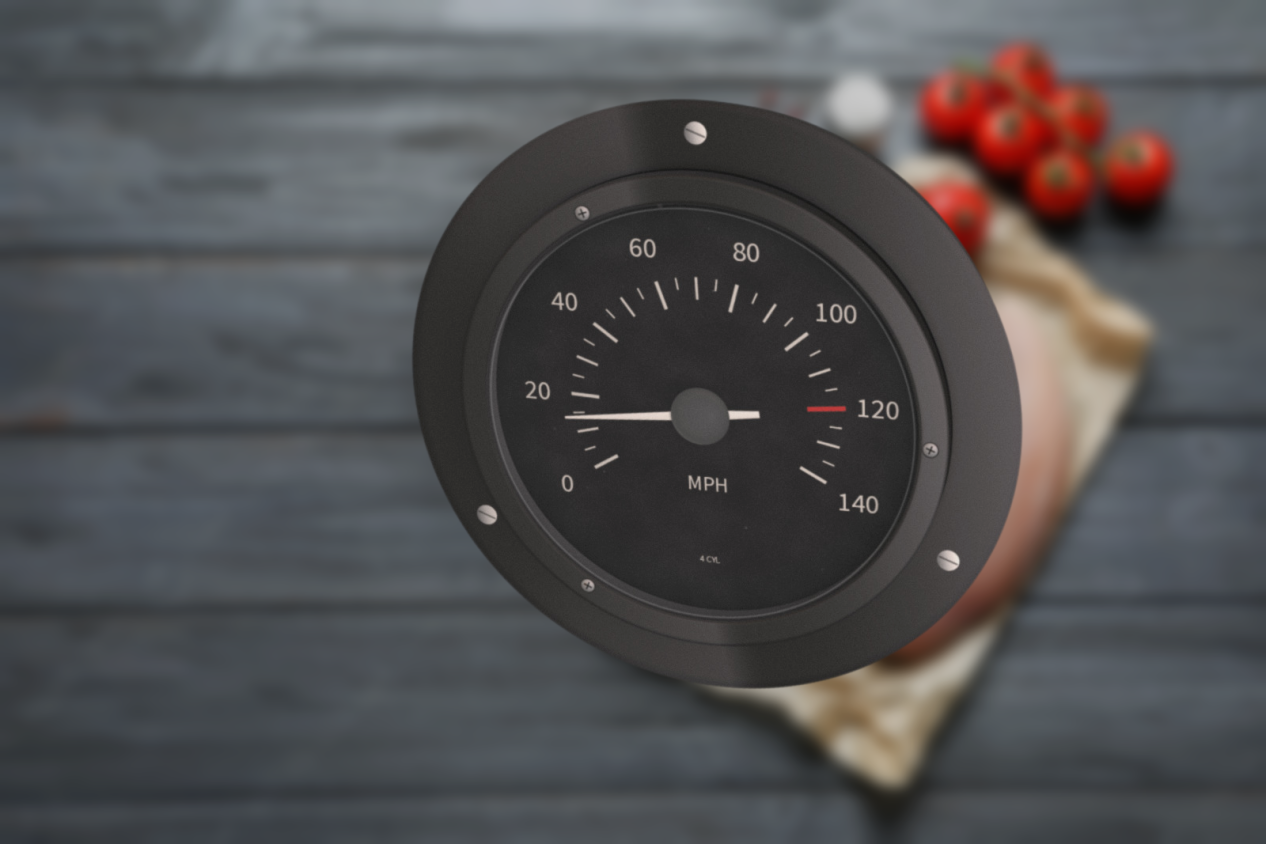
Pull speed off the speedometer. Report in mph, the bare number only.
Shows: 15
